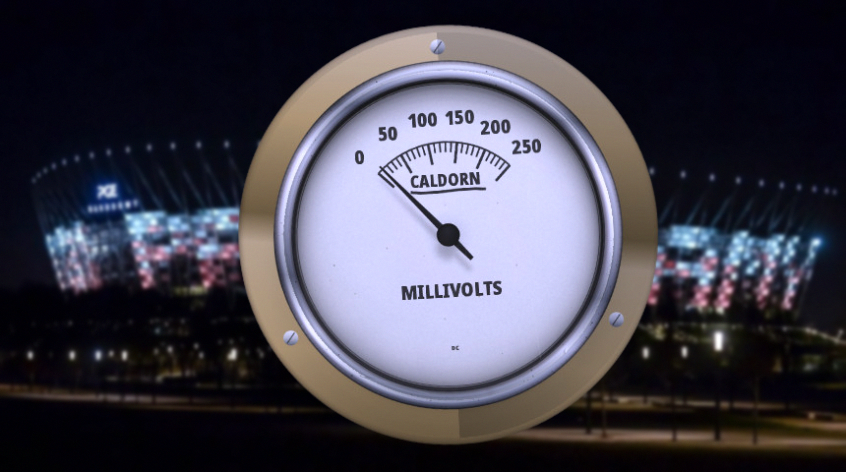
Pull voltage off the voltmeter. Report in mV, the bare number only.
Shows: 10
